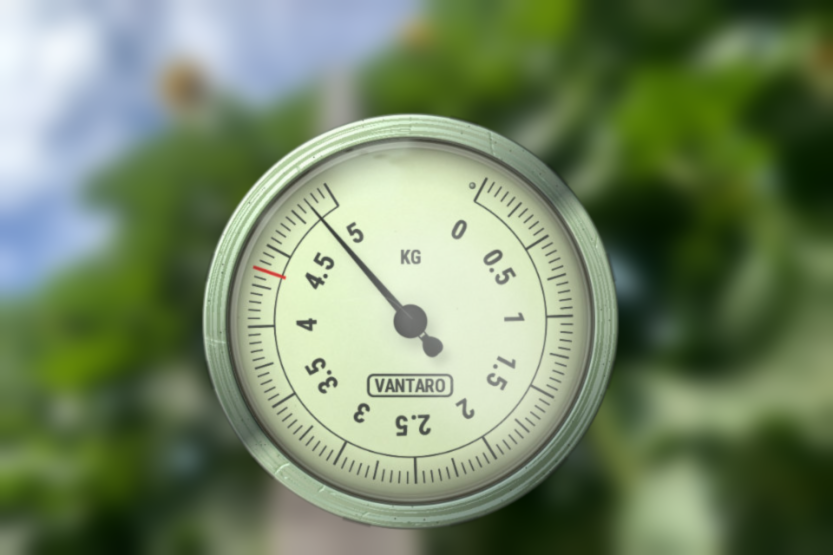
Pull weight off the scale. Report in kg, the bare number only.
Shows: 4.85
